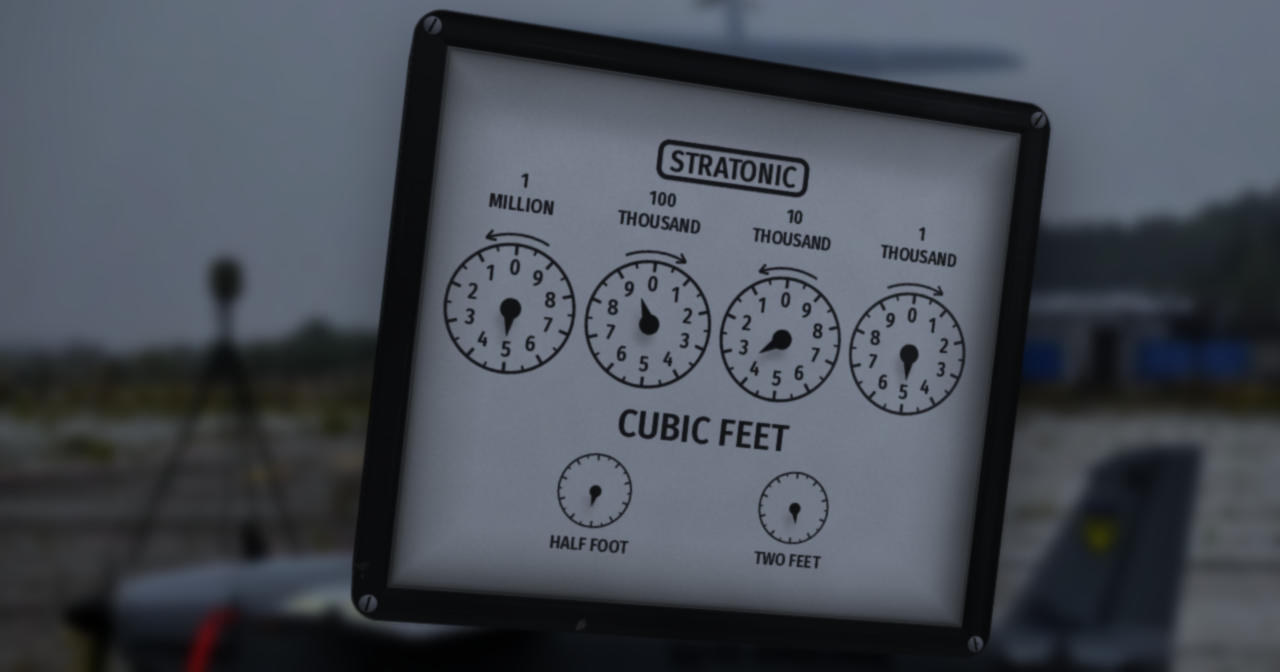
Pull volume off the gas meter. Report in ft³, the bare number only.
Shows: 493500
